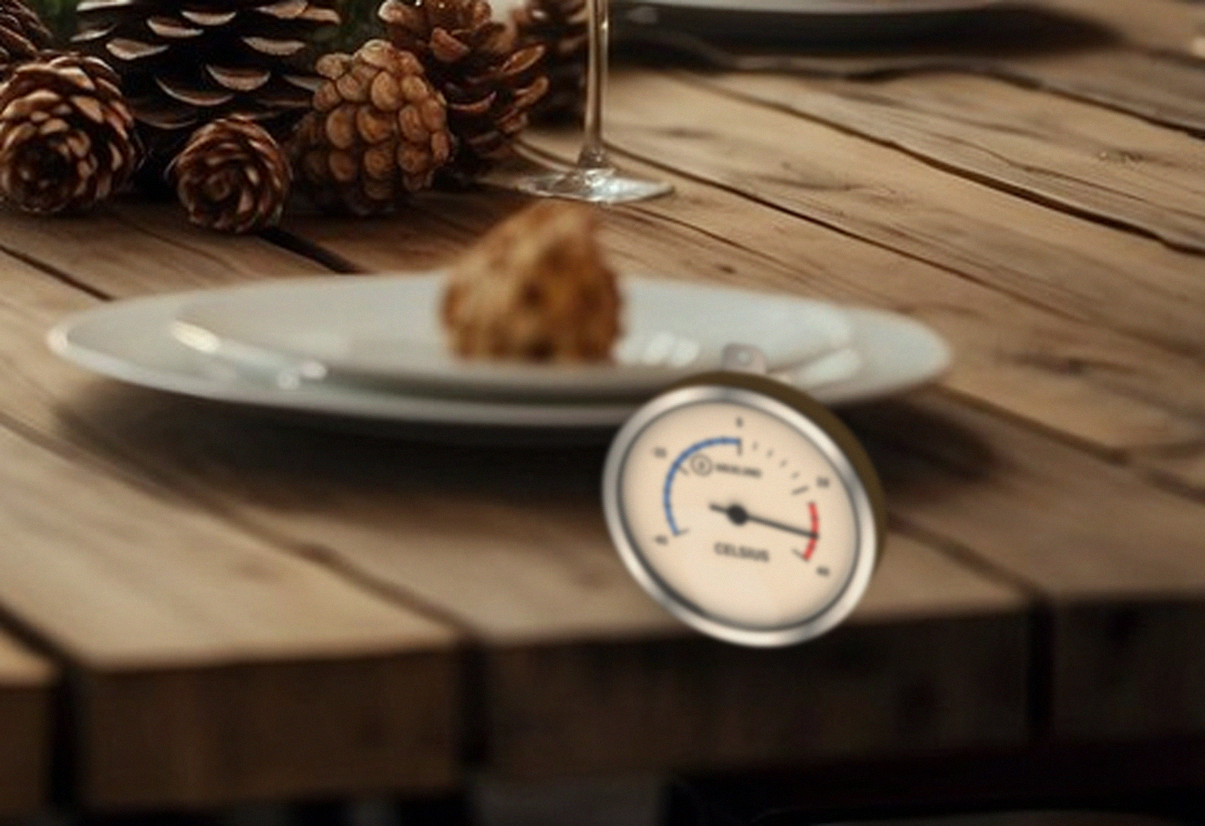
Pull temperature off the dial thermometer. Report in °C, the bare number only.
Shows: 32
